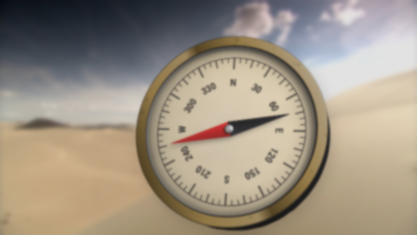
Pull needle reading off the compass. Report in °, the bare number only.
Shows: 255
